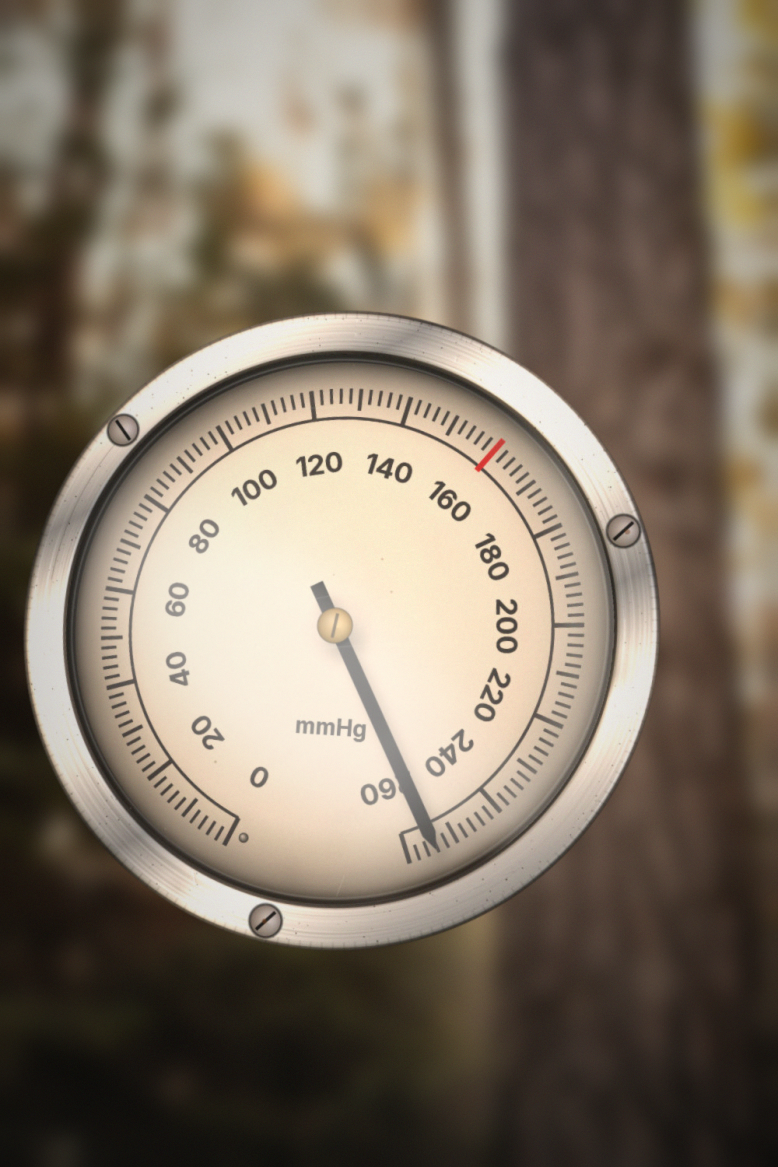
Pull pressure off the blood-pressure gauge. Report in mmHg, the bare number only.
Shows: 254
